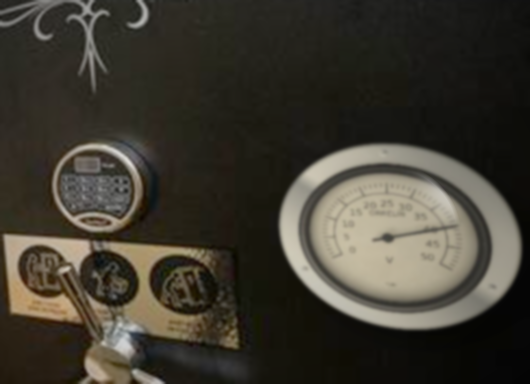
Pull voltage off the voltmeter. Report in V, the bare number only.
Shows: 40
